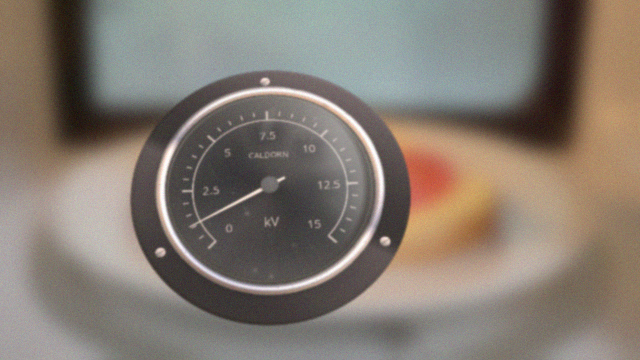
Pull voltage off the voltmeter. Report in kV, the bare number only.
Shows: 1
